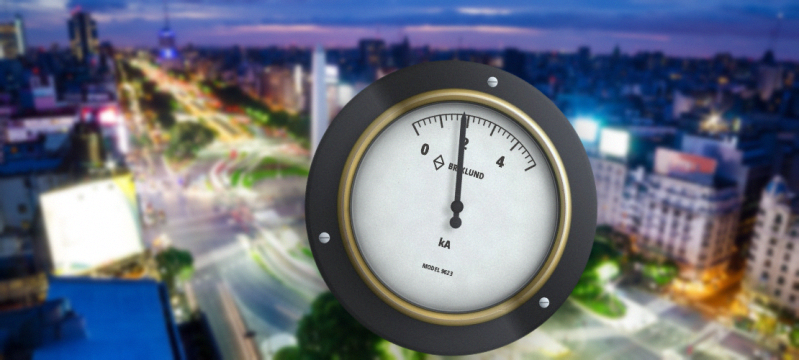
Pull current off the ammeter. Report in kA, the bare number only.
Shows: 1.8
